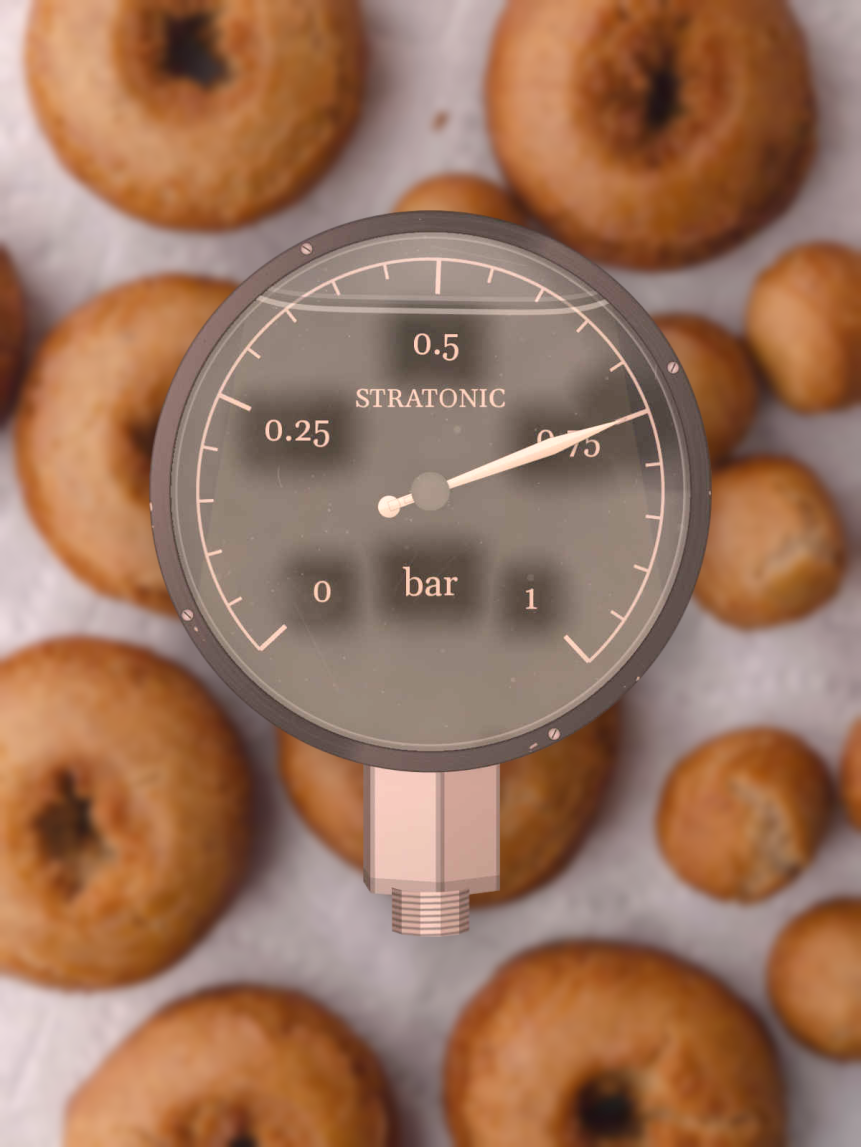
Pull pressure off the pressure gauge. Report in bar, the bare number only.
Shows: 0.75
